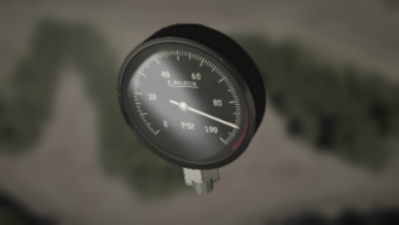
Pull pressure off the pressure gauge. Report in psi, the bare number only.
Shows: 90
